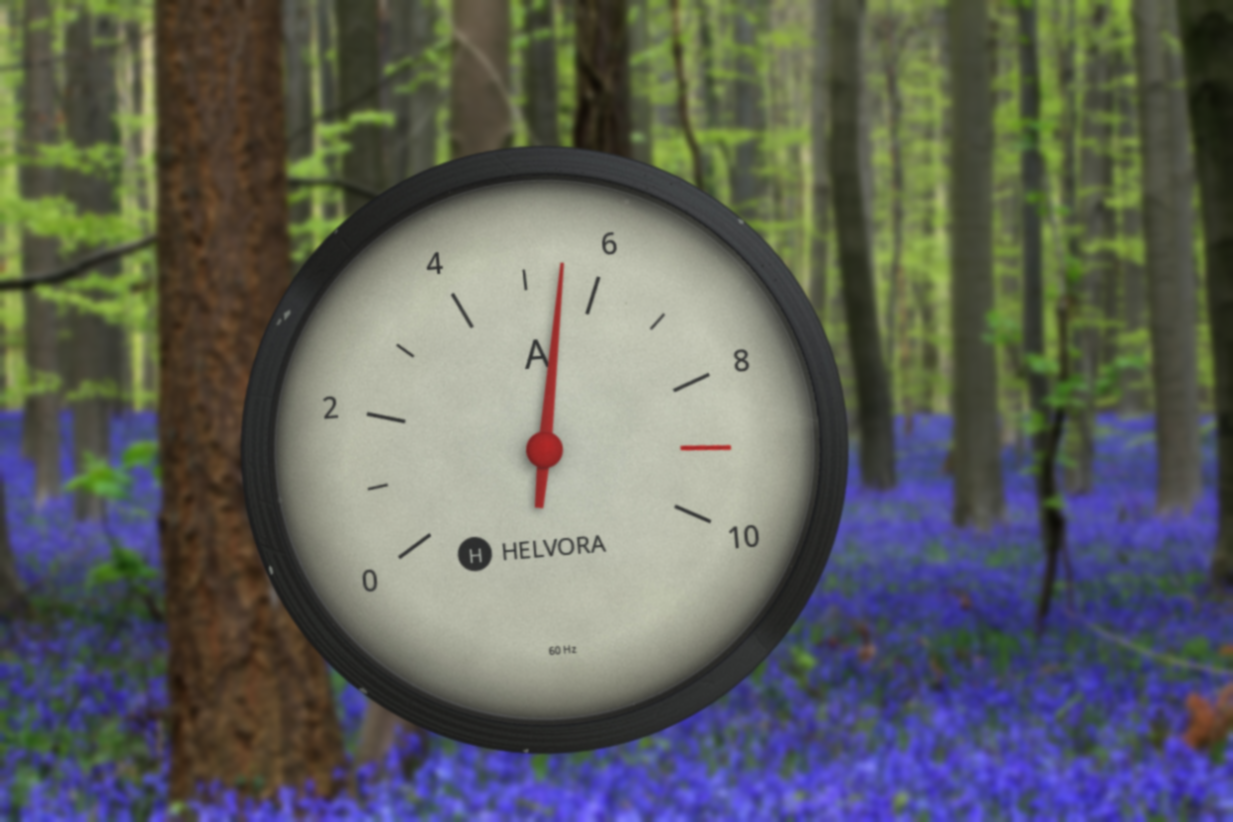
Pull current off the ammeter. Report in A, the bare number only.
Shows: 5.5
